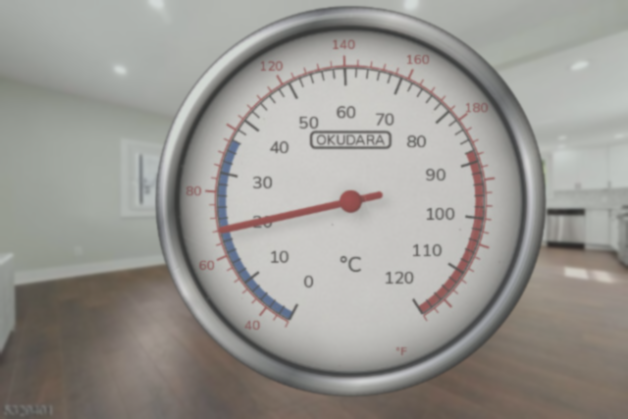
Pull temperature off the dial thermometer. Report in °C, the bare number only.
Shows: 20
